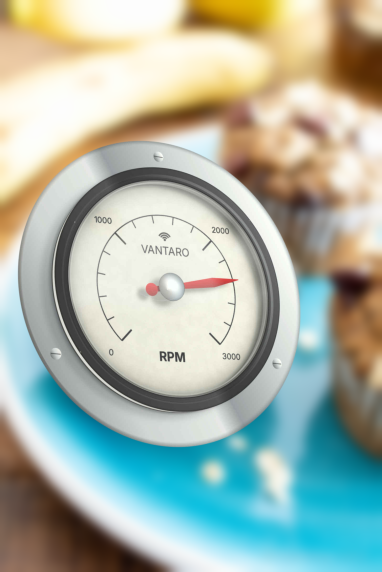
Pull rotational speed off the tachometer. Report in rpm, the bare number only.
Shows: 2400
